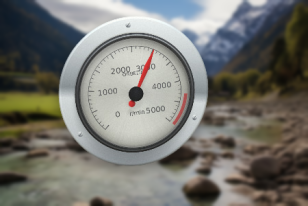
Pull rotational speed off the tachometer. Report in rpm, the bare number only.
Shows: 3000
